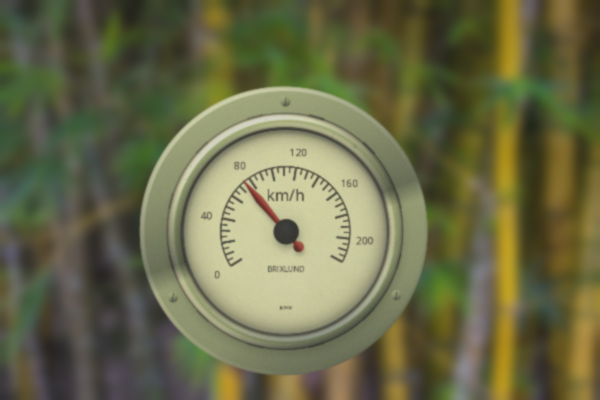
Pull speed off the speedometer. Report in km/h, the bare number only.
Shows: 75
